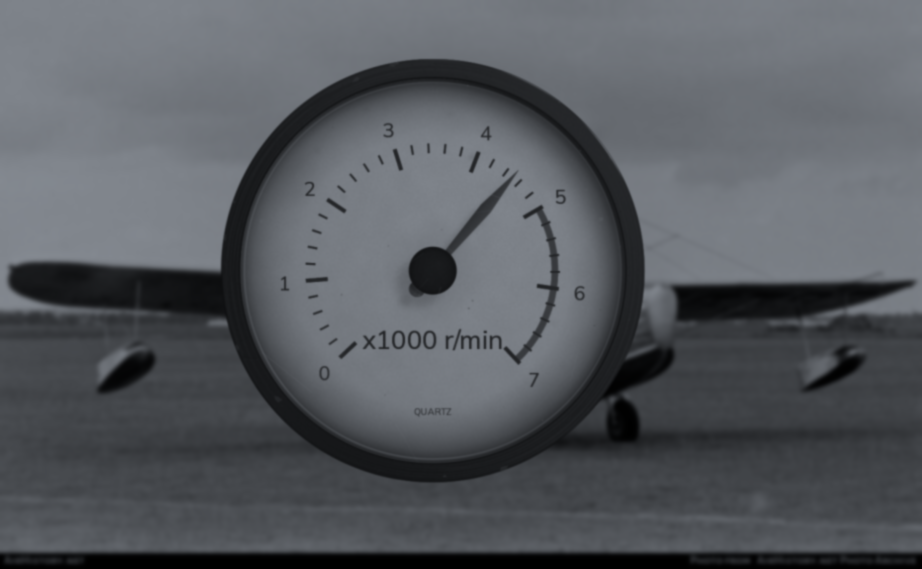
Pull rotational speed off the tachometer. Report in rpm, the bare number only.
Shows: 4500
